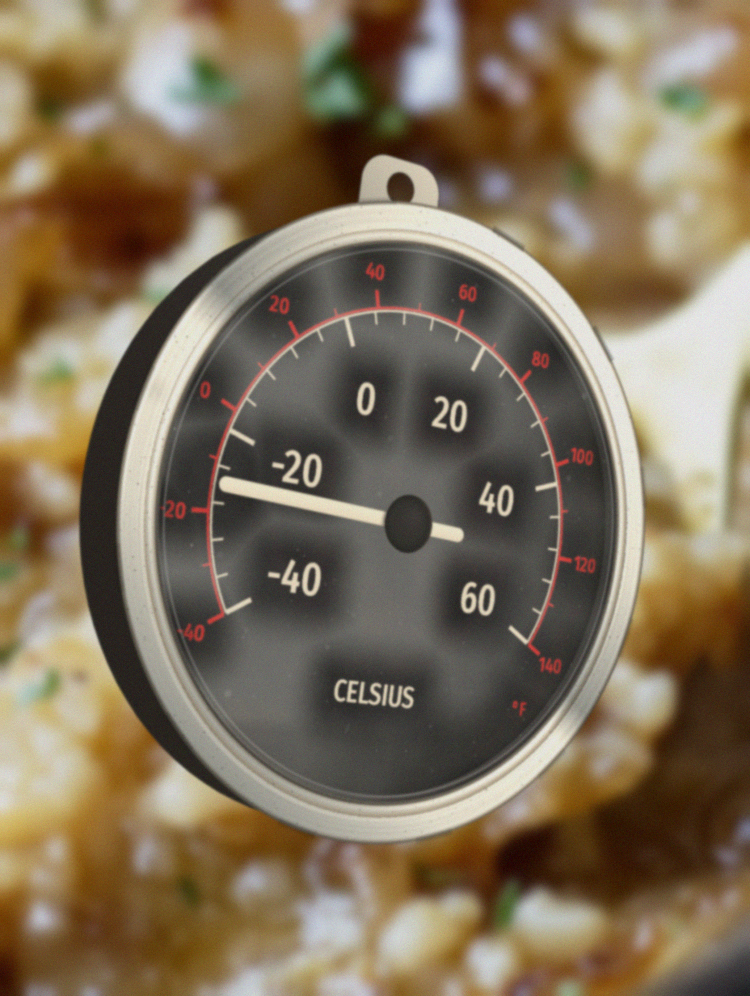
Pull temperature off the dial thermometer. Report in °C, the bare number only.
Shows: -26
